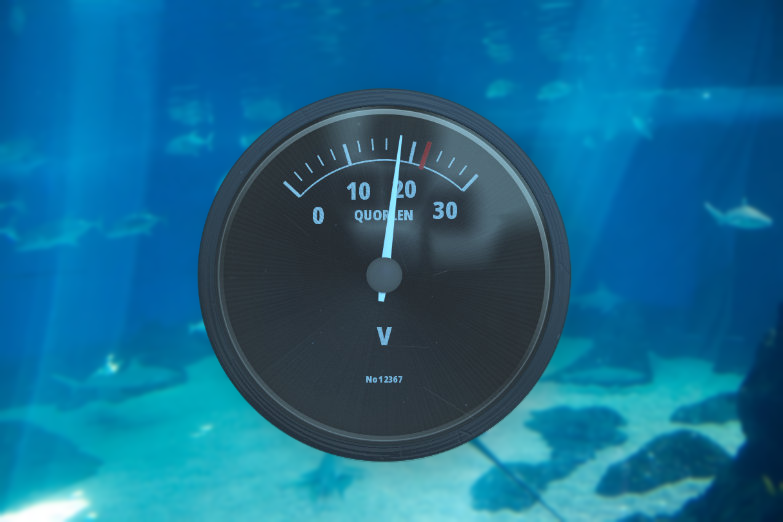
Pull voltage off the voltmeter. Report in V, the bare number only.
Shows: 18
